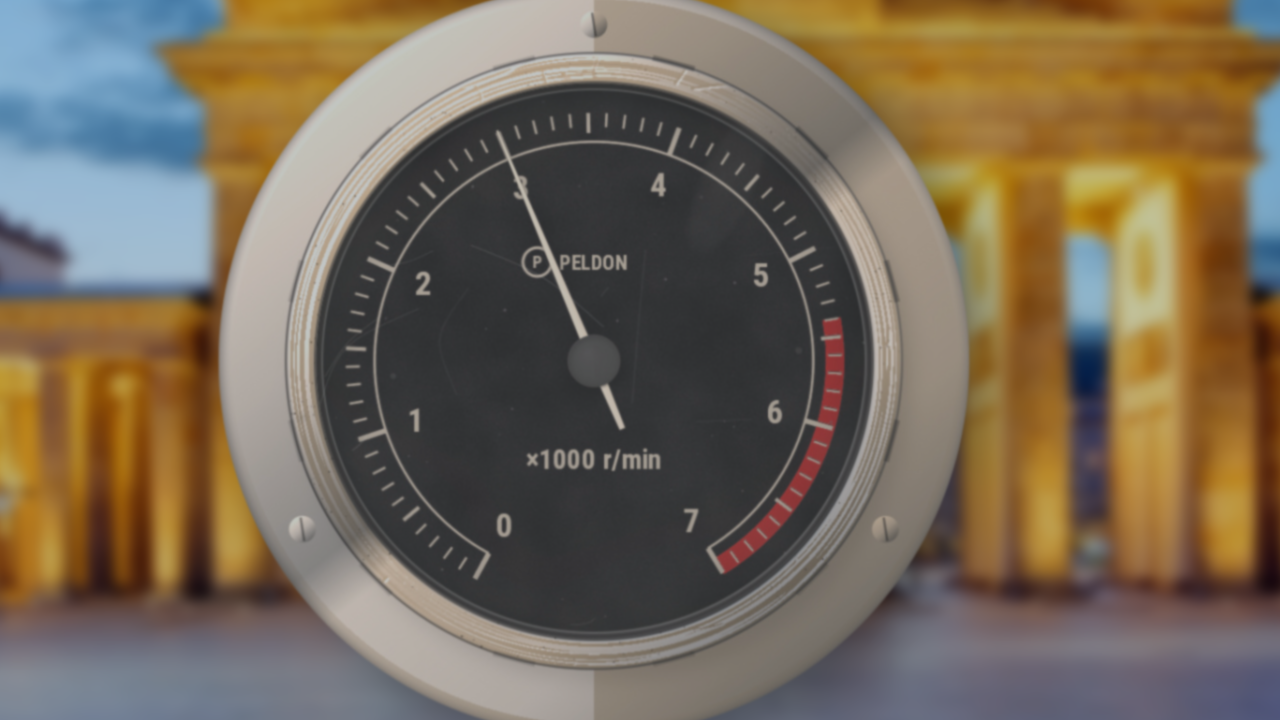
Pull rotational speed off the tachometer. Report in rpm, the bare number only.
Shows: 3000
